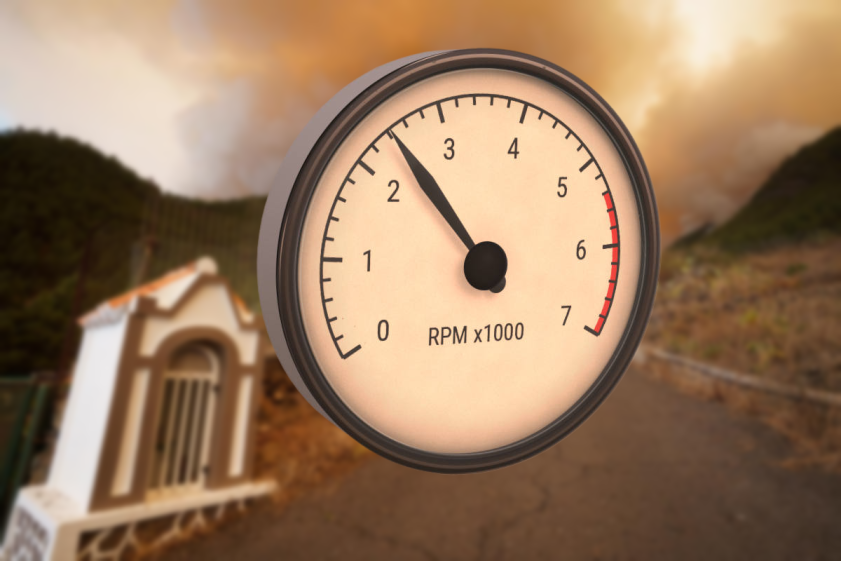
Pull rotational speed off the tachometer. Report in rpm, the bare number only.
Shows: 2400
